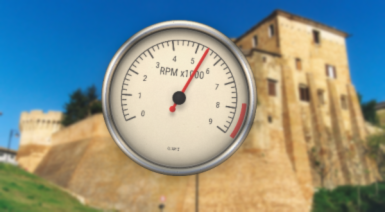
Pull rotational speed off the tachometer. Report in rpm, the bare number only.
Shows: 5400
